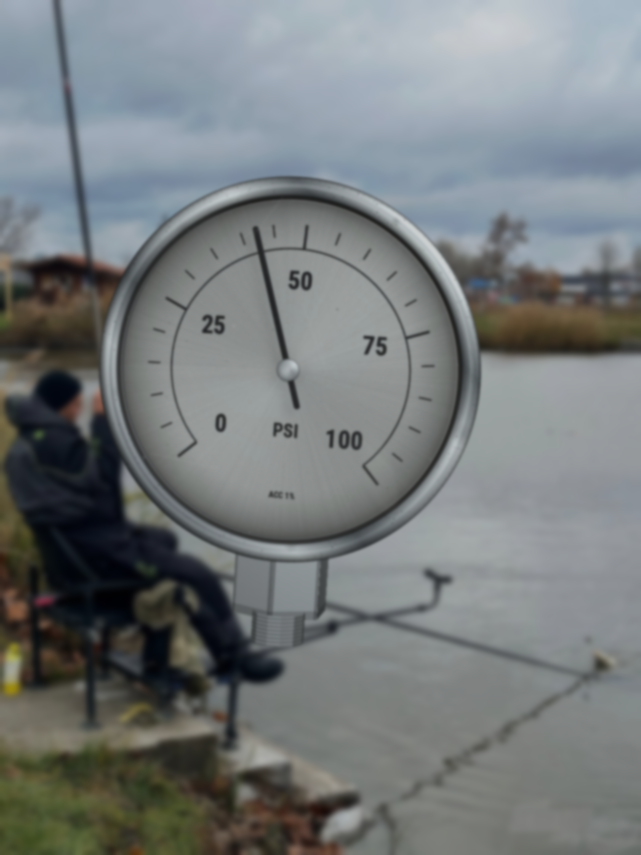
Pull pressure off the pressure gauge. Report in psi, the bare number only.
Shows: 42.5
